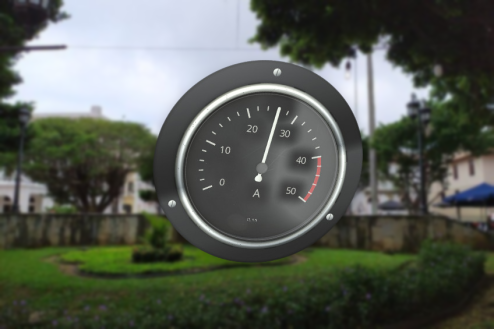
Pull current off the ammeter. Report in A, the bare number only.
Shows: 26
